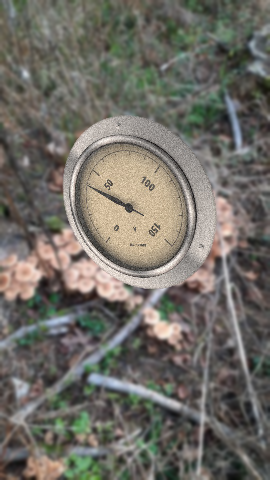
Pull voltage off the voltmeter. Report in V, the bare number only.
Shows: 40
